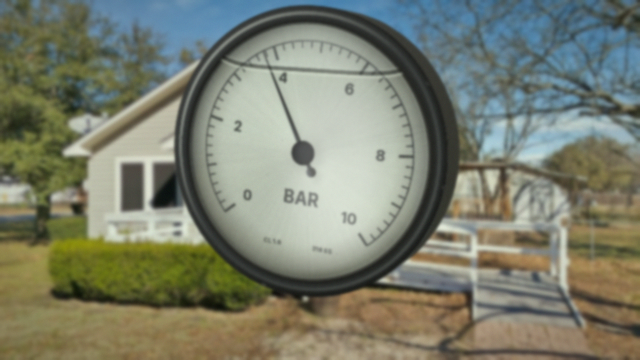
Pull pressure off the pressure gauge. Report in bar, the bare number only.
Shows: 3.8
